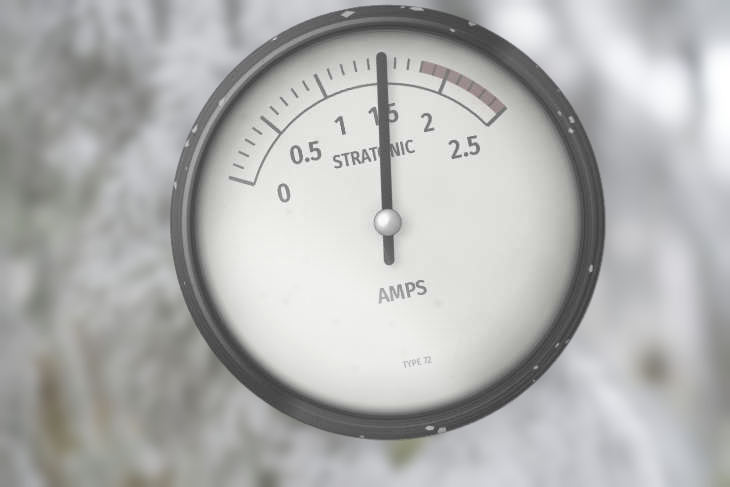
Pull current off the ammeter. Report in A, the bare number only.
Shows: 1.5
